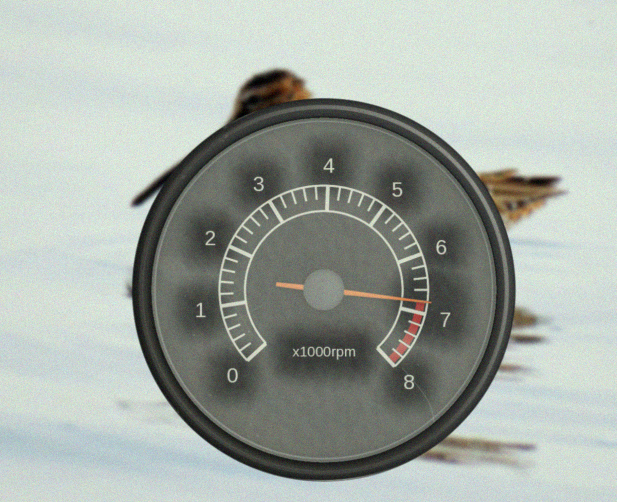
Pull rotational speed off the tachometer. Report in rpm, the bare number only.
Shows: 6800
